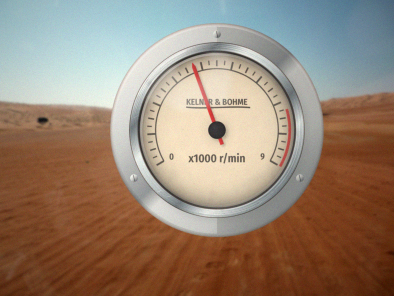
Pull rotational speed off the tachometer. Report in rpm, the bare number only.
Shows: 3750
